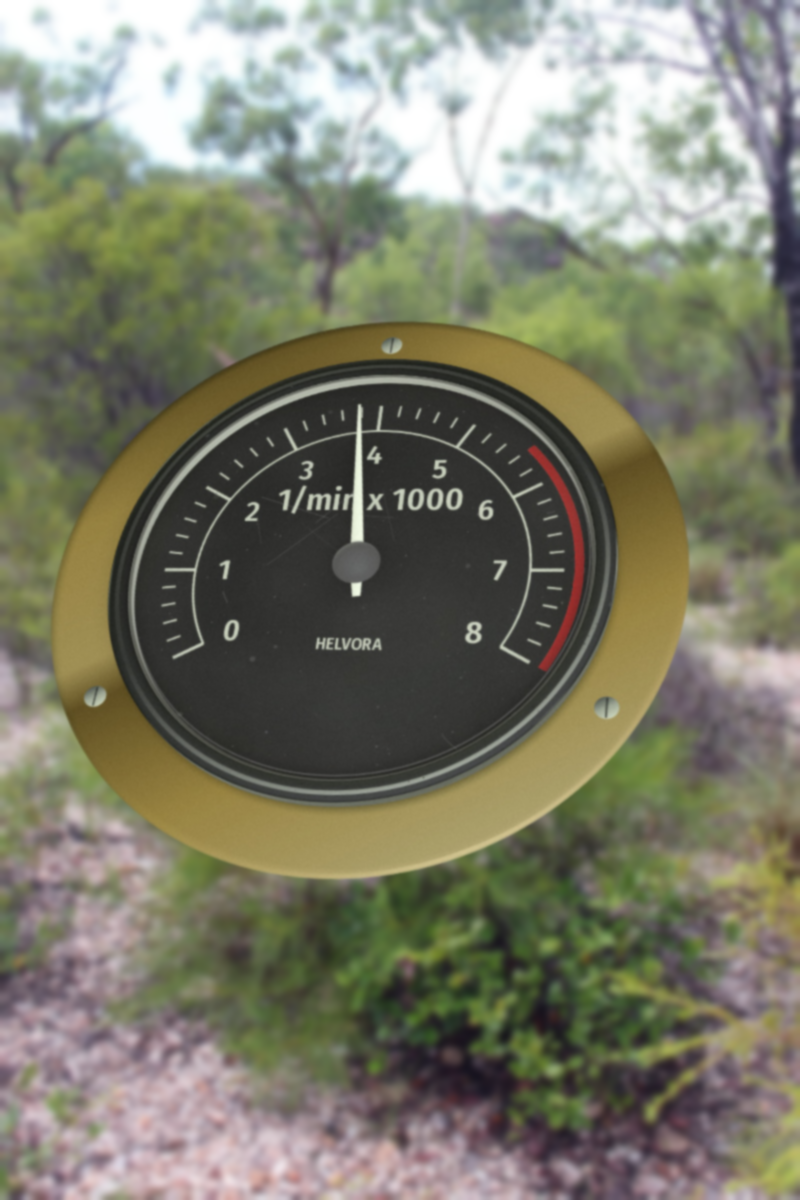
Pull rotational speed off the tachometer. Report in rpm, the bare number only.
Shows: 3800
